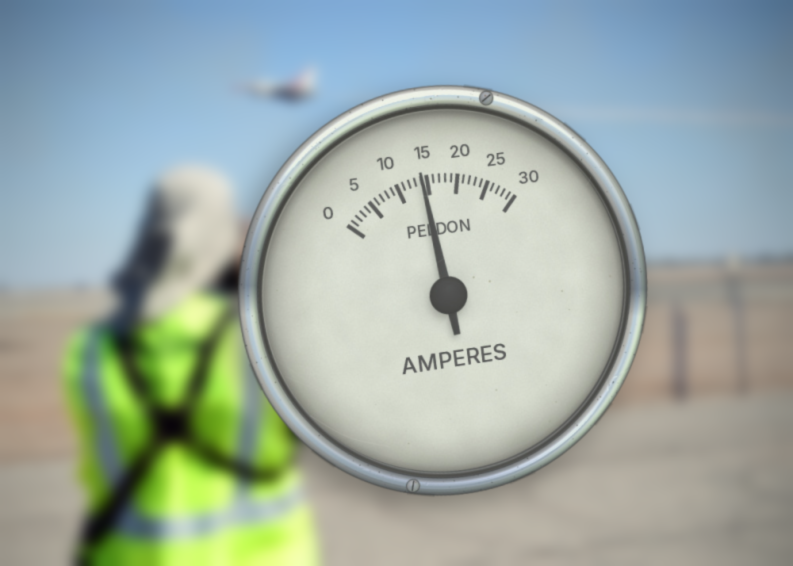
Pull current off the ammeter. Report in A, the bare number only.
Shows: 14
